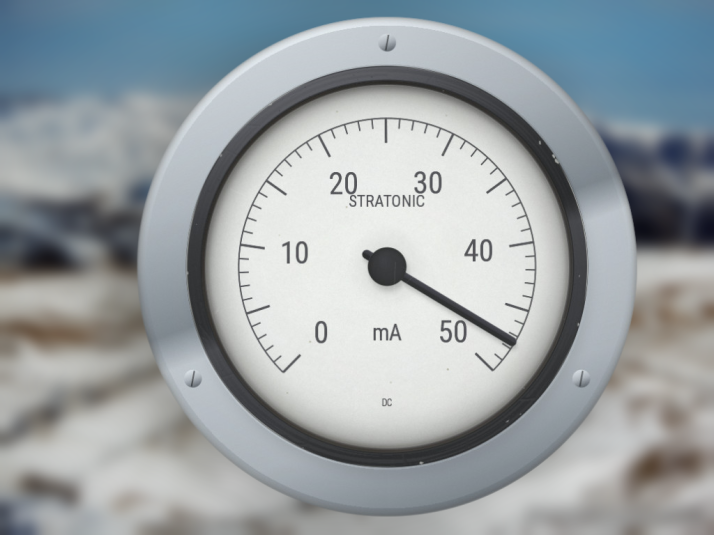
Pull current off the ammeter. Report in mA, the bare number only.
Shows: 47.5
